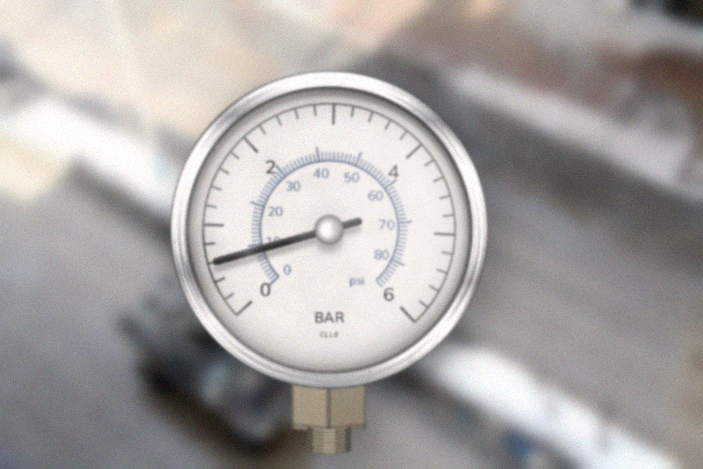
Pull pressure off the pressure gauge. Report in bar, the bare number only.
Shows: 0.6
